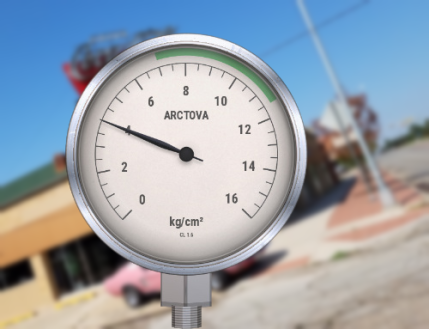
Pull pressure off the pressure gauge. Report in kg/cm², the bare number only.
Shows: 4
